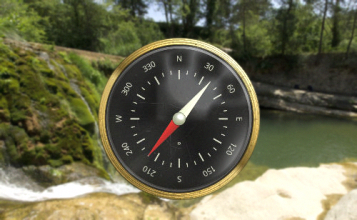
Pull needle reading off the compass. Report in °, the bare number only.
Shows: 220
